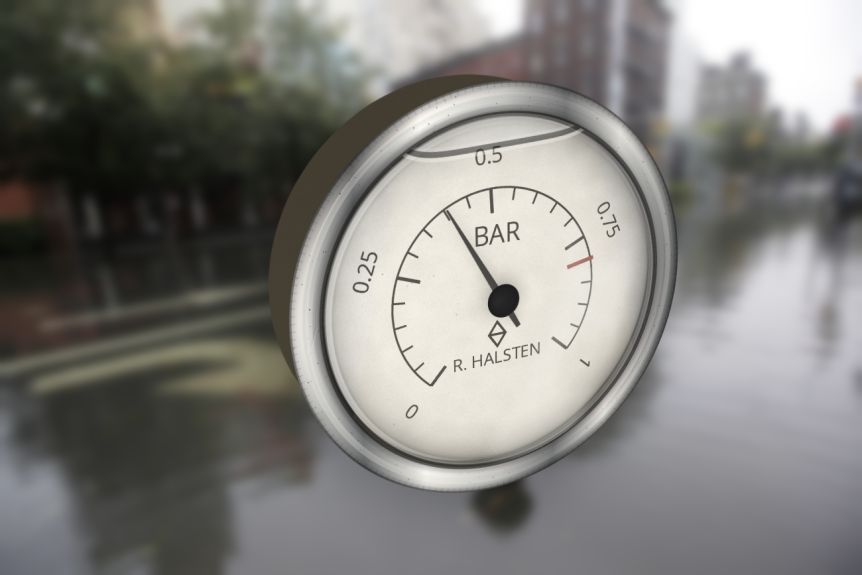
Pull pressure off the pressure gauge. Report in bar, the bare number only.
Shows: 0.4
